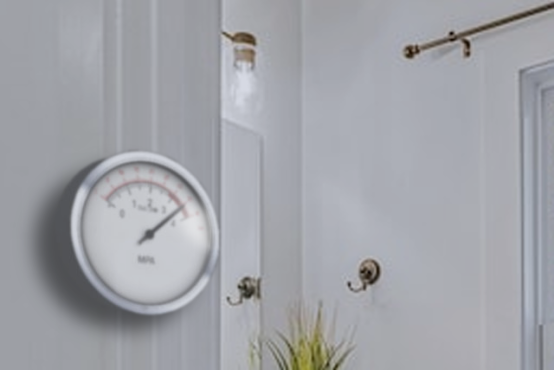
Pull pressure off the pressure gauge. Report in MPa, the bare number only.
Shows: 3.5
